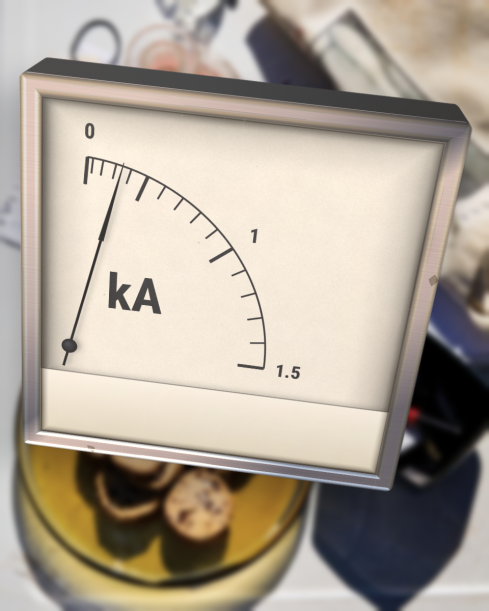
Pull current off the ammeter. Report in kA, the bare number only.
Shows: 0.35
